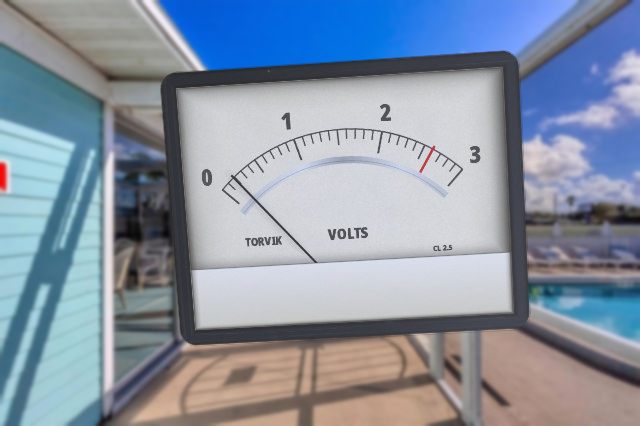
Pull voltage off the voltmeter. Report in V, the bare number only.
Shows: 0.2
